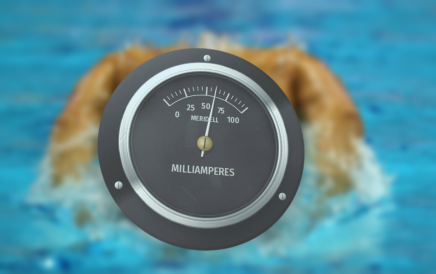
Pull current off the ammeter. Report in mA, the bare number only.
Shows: 60
